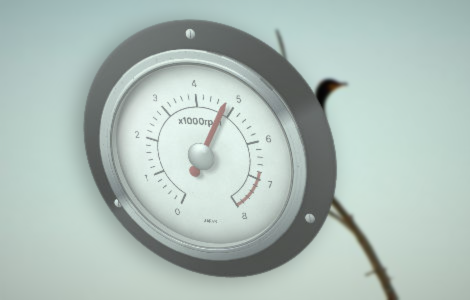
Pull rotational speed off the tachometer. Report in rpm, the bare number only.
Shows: 4800
